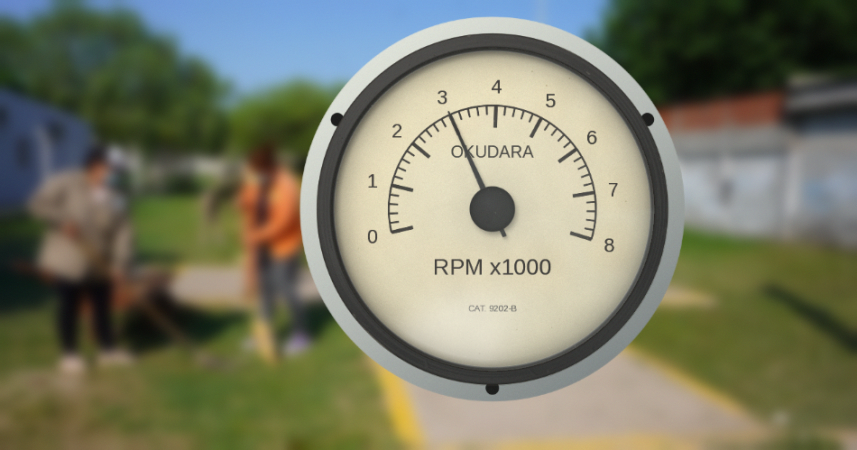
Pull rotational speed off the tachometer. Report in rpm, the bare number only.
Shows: 3000
